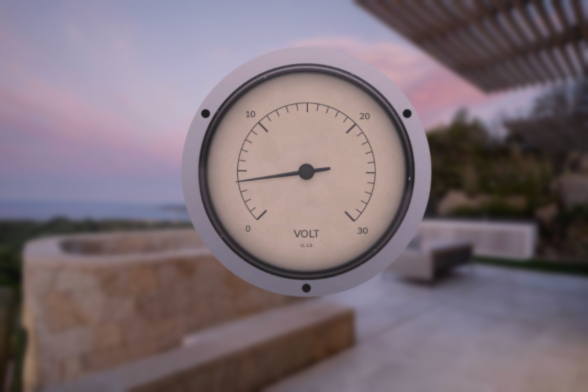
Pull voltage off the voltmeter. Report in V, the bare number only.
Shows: 4
